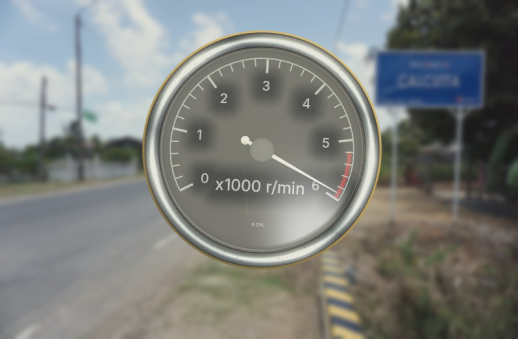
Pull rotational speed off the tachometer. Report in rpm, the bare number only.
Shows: 5900
